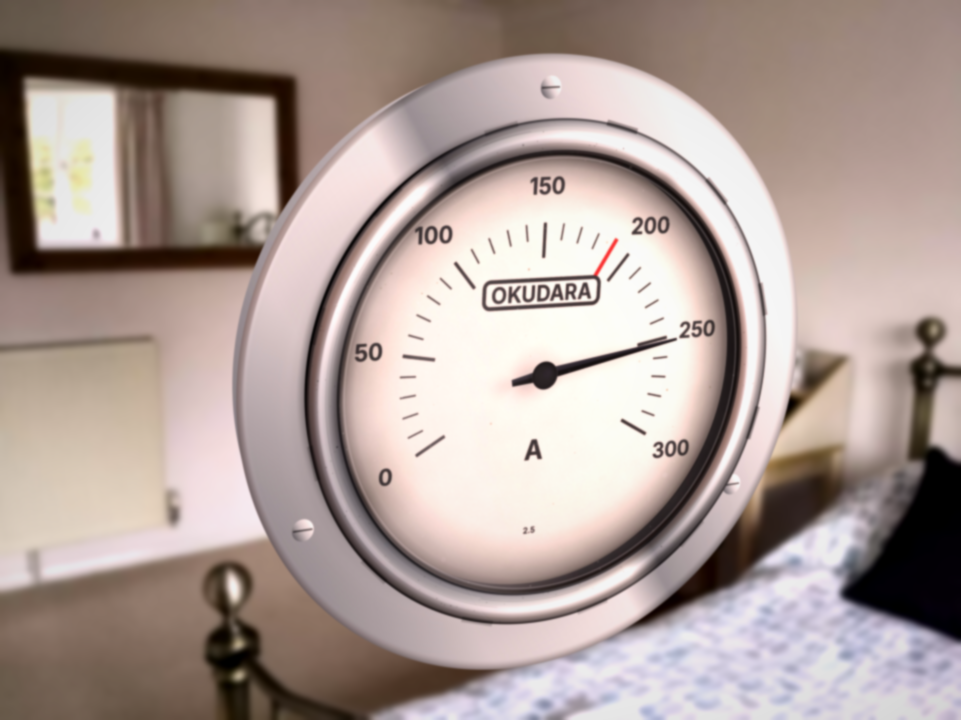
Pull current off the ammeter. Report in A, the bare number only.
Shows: 250
